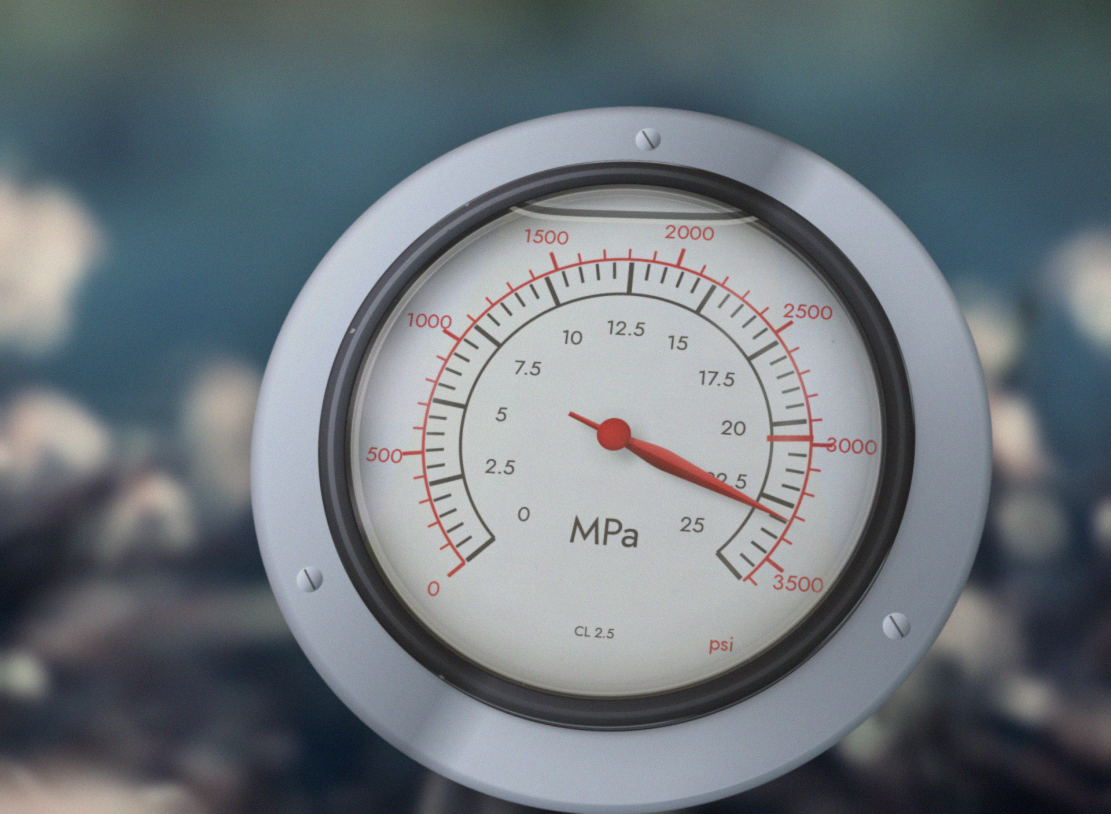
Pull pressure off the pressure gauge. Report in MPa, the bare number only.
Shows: 23
